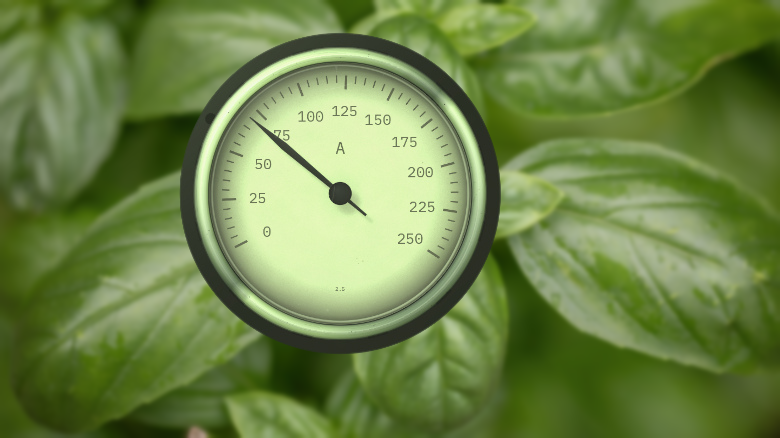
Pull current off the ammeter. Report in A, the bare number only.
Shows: 70
